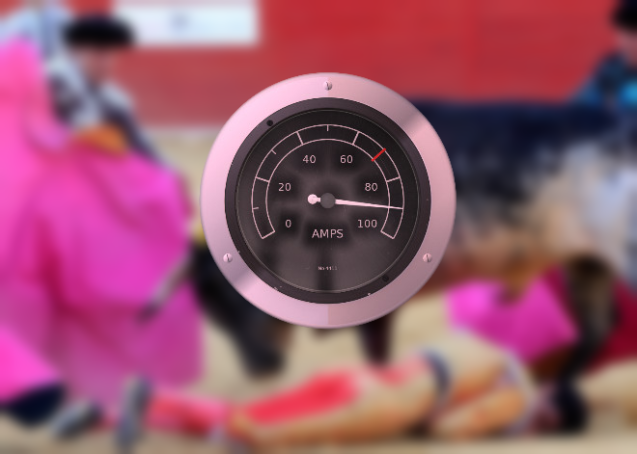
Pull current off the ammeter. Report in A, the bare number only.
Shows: 90
